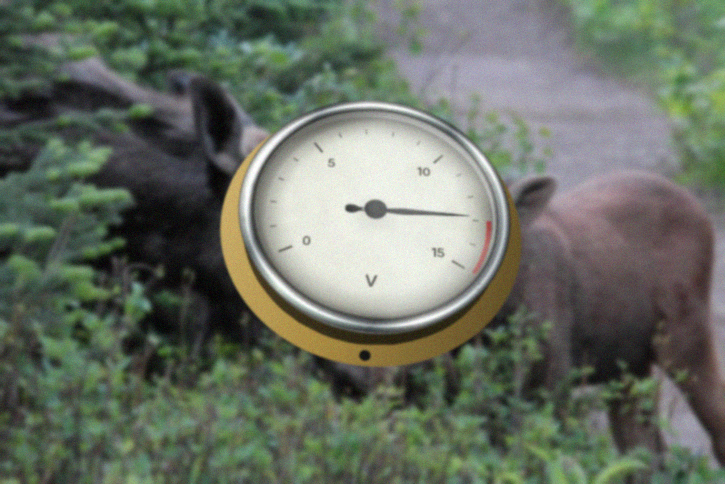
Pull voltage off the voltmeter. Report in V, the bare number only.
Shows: 13
